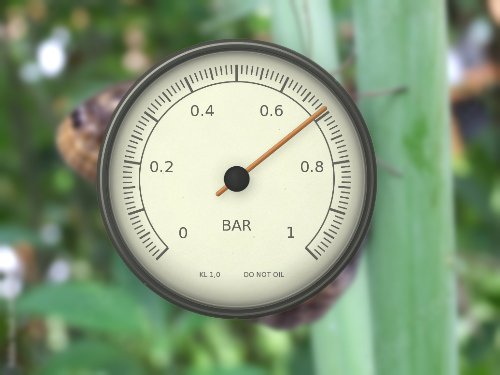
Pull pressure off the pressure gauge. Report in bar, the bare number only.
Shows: 0.69
